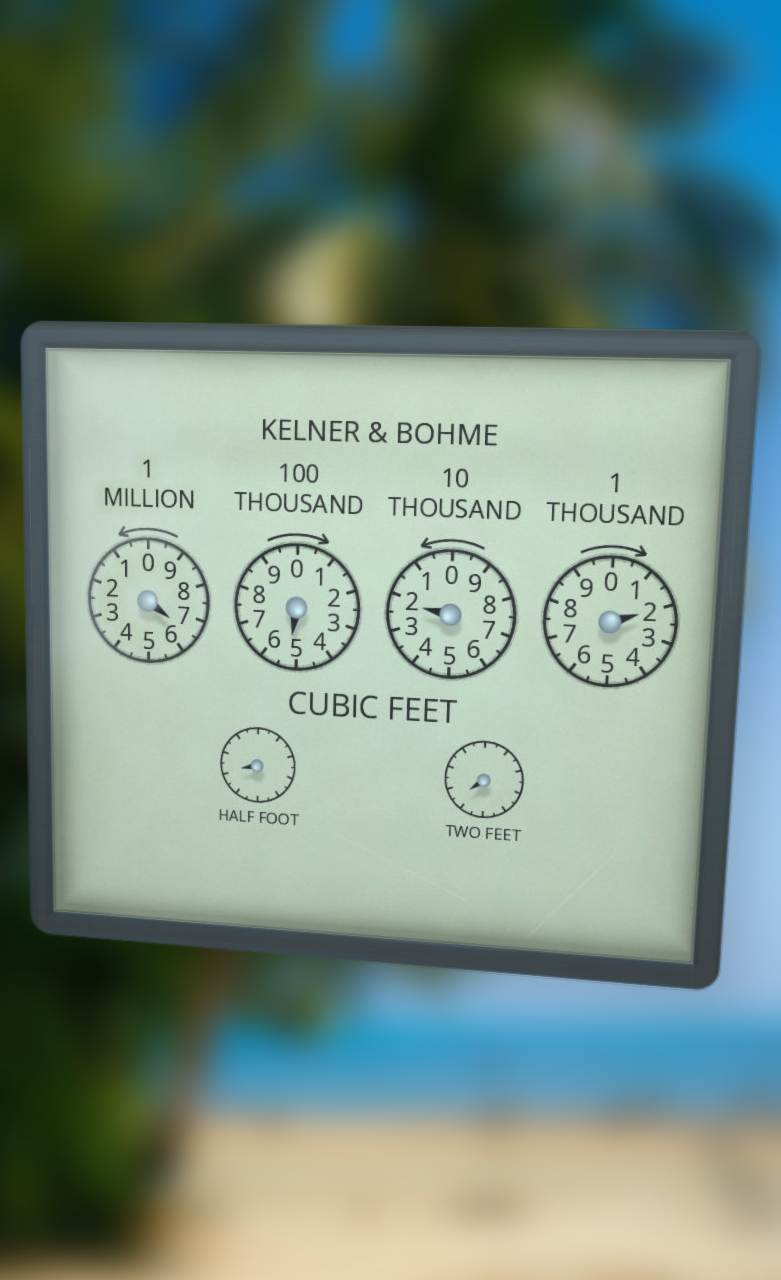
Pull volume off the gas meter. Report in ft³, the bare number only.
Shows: 652200
